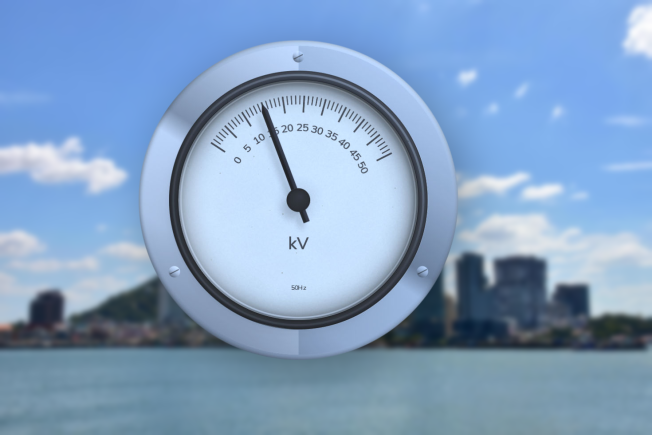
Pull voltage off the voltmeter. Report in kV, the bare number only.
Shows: 15
